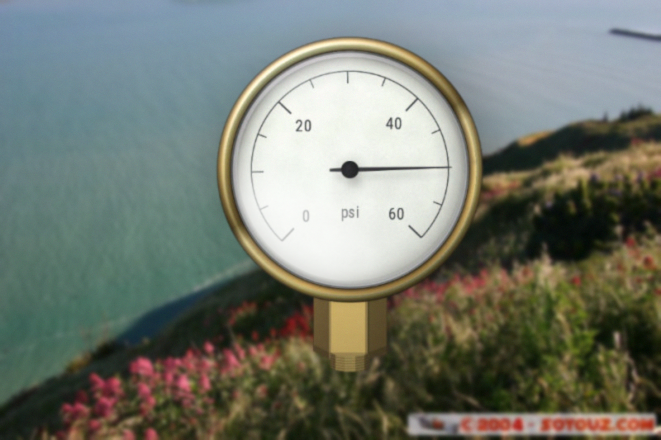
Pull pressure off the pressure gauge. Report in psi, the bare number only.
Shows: 50
